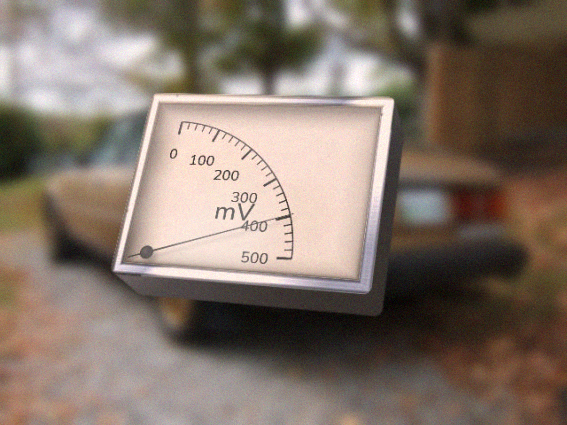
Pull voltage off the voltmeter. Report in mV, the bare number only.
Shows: 400
